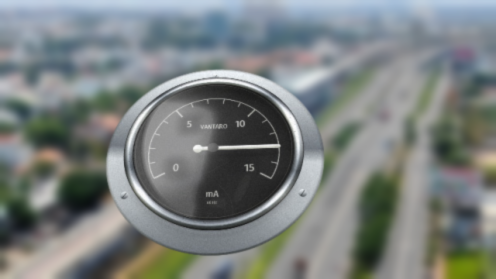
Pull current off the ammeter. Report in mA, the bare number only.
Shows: 13
